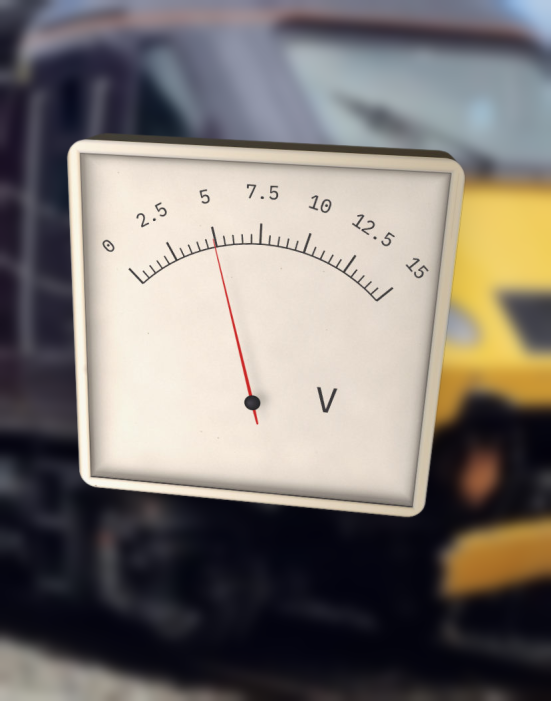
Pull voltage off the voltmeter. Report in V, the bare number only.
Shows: 5
